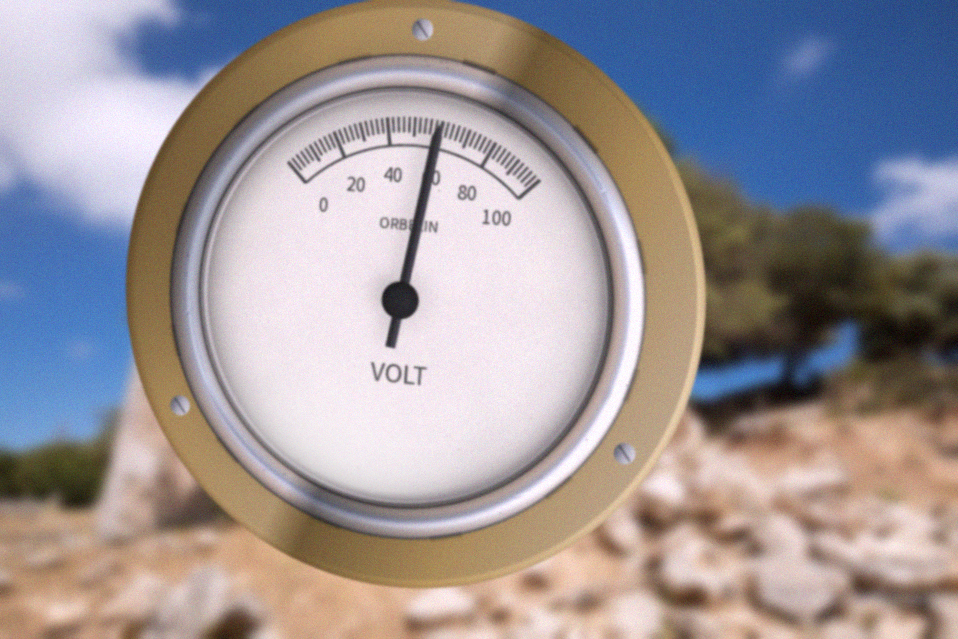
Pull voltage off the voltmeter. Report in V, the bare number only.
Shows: 60
